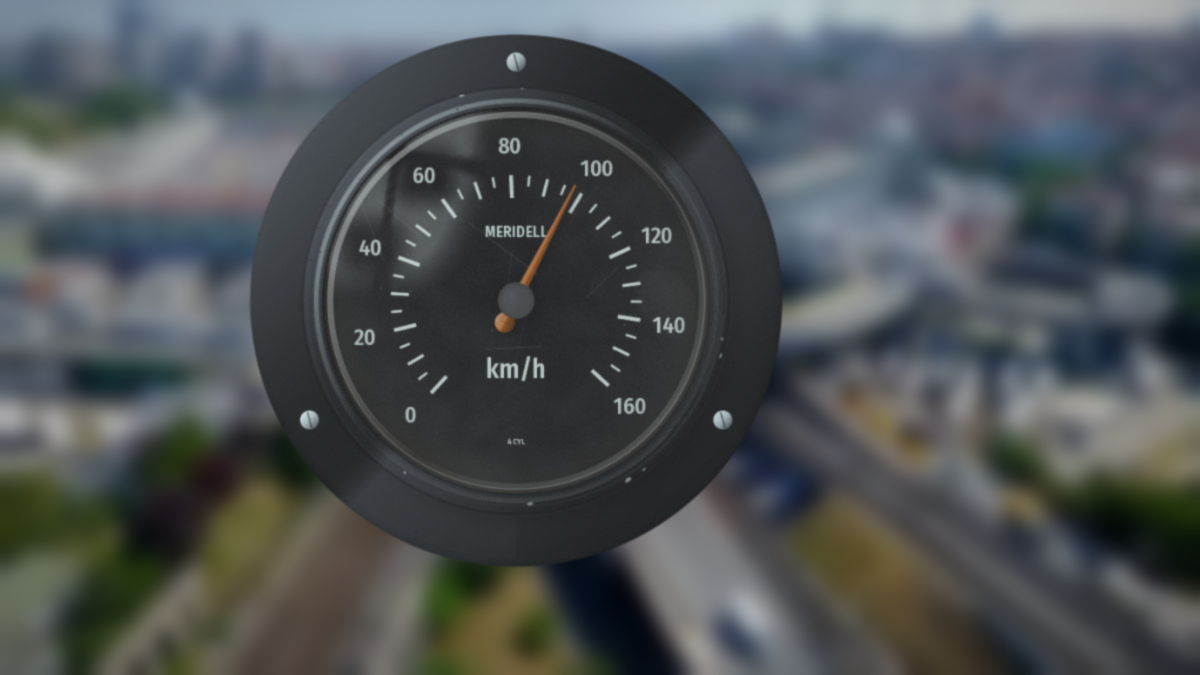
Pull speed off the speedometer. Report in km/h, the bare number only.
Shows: 97.5
